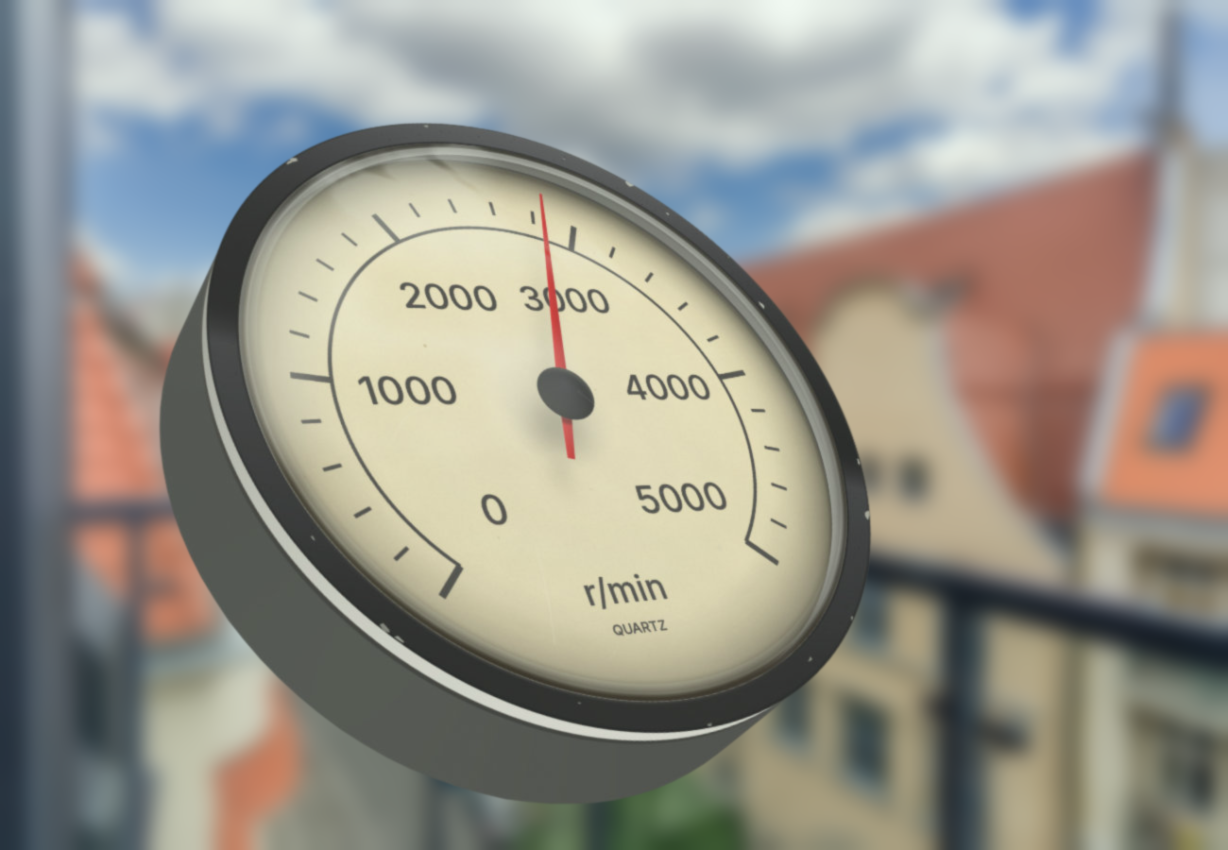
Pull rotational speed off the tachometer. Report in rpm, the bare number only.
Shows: 2800
